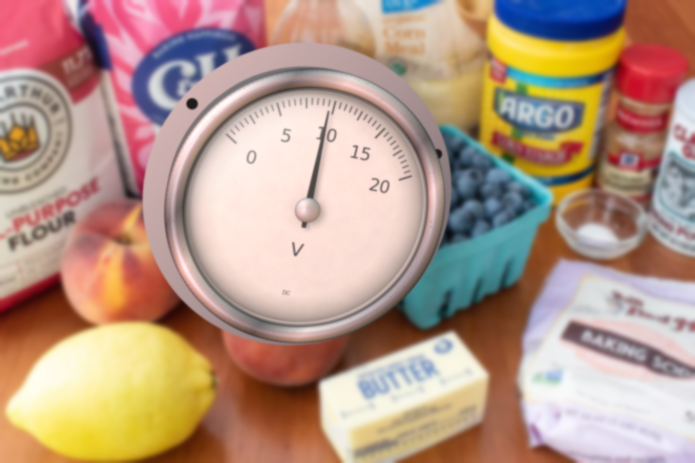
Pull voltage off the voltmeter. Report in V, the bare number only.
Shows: 9.5
